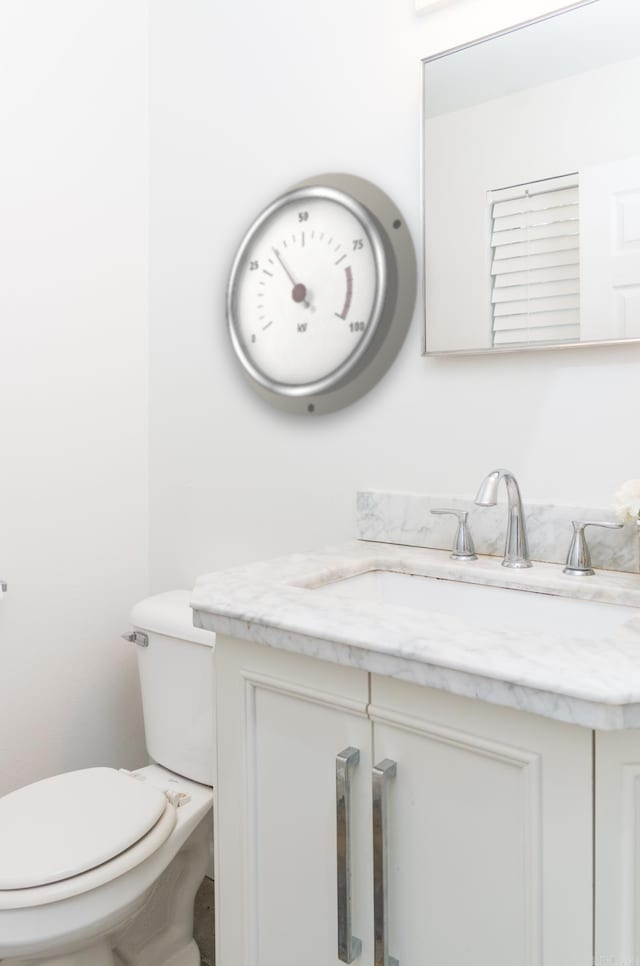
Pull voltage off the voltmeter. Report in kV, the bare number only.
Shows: 35
